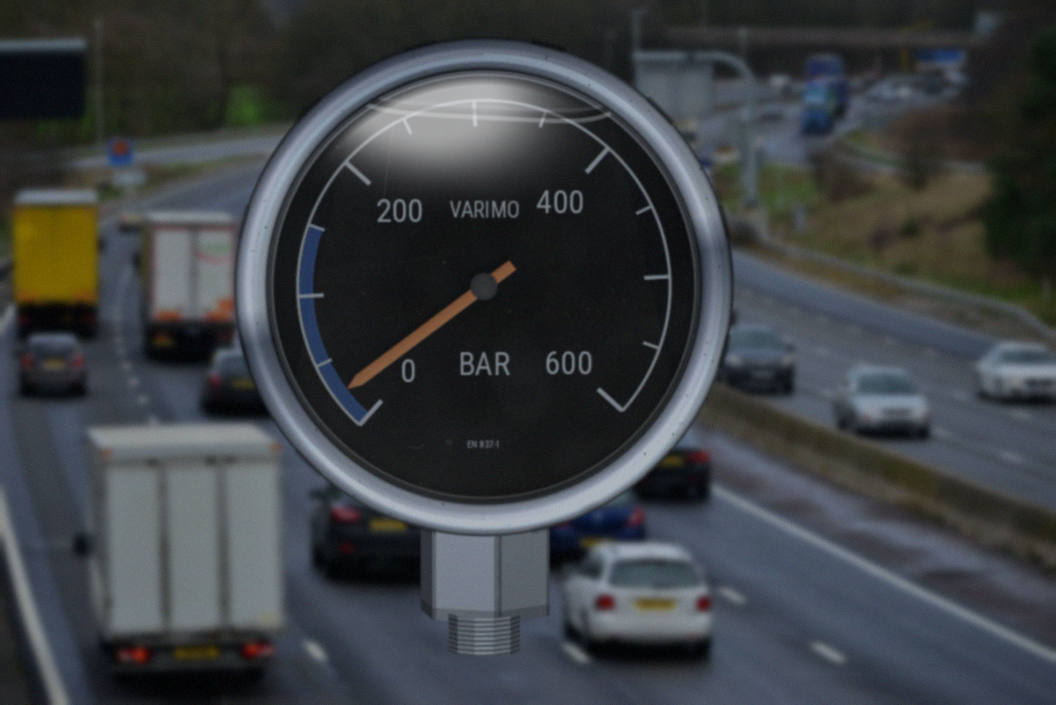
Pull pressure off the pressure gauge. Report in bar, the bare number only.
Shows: 25
